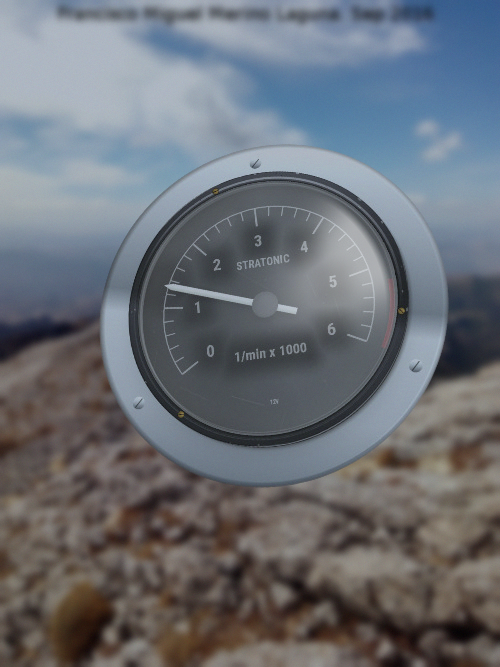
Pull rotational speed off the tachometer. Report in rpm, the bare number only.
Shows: 1300
